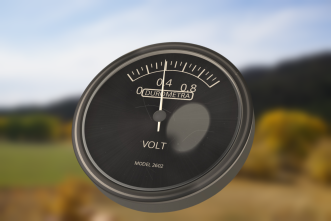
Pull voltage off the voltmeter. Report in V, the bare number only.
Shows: 0.4
